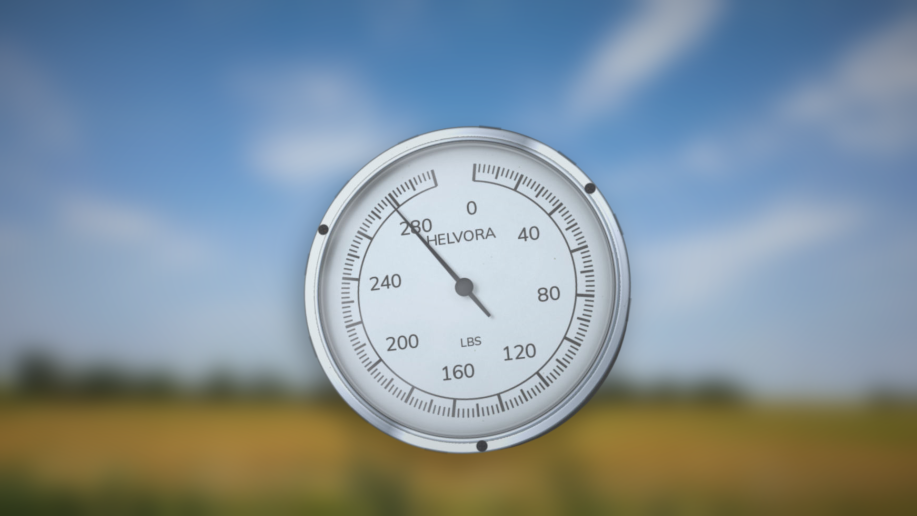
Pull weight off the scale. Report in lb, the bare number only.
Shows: 278
